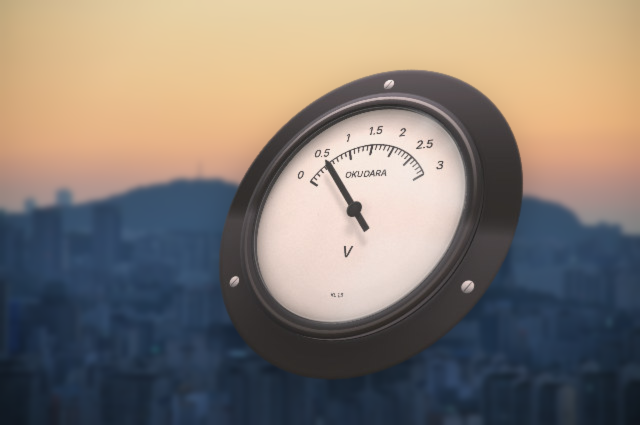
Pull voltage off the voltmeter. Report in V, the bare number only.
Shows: 0.5
